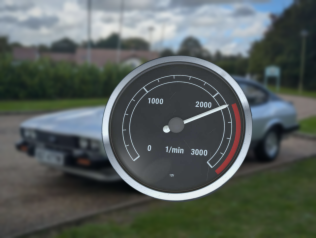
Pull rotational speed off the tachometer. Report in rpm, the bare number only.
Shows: 2200
